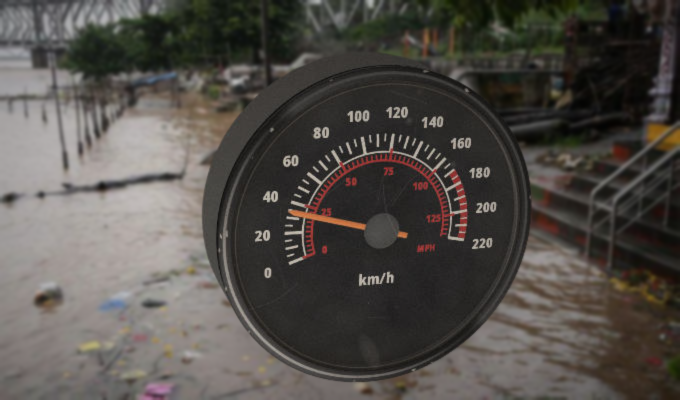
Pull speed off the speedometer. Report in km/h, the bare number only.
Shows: 35
